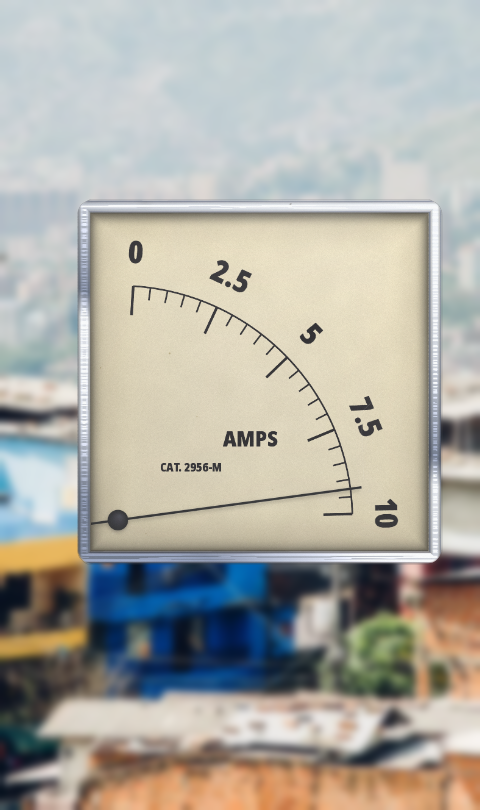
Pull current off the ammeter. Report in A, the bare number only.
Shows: 9.25
